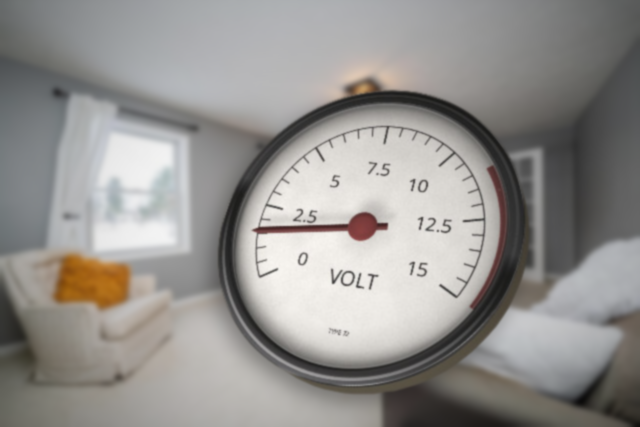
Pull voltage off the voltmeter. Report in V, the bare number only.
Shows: 1.5
